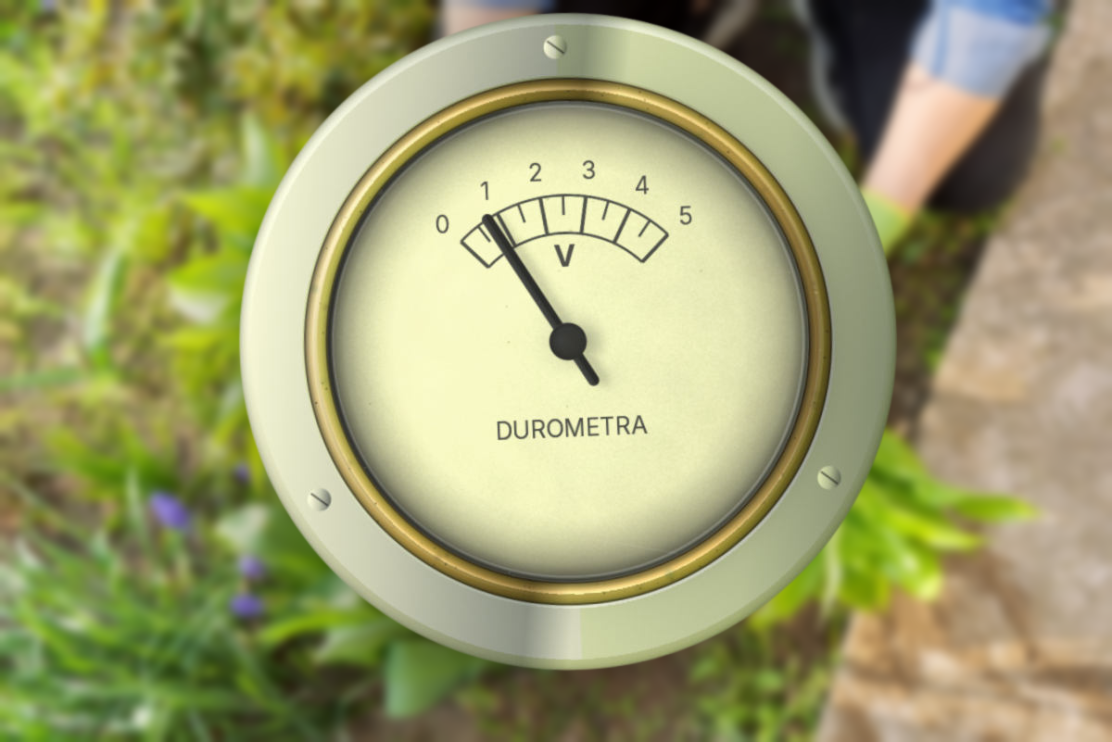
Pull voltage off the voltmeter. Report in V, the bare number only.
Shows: 0.75
